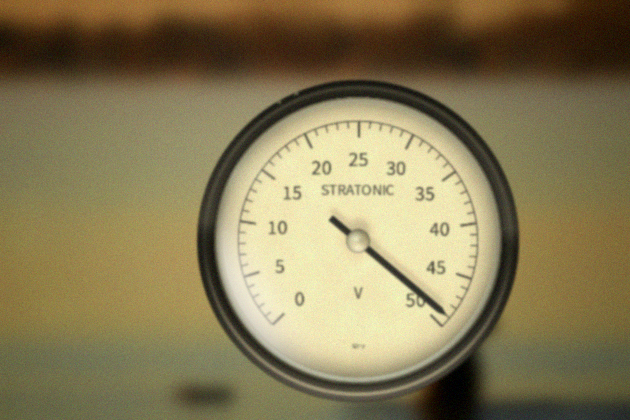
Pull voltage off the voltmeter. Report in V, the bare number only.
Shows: 49
